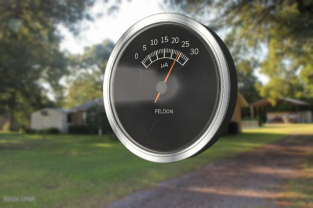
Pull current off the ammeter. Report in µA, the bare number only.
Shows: 25
